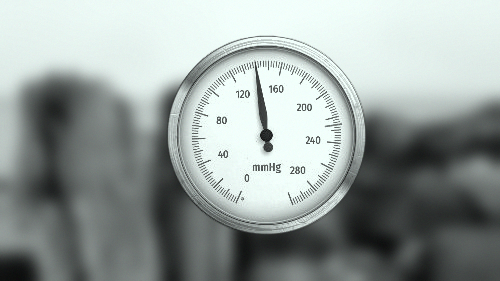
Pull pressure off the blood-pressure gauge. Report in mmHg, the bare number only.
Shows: 140
